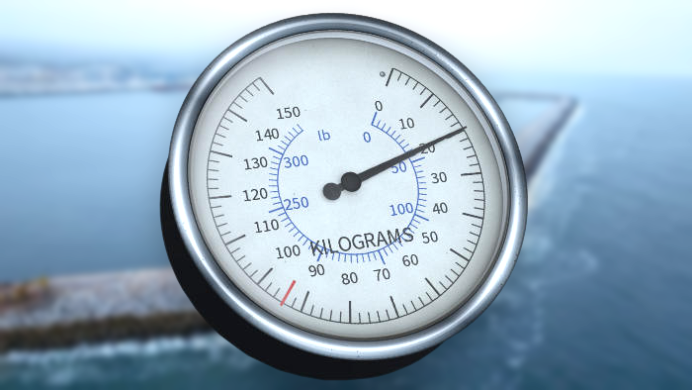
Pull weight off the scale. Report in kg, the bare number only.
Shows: 20
